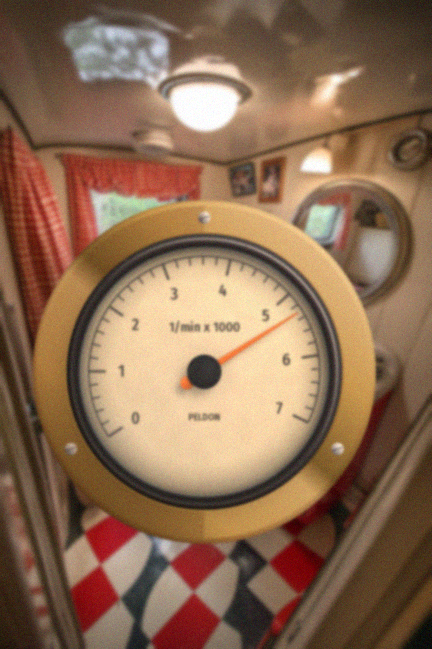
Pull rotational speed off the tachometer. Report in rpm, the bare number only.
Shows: 5300
